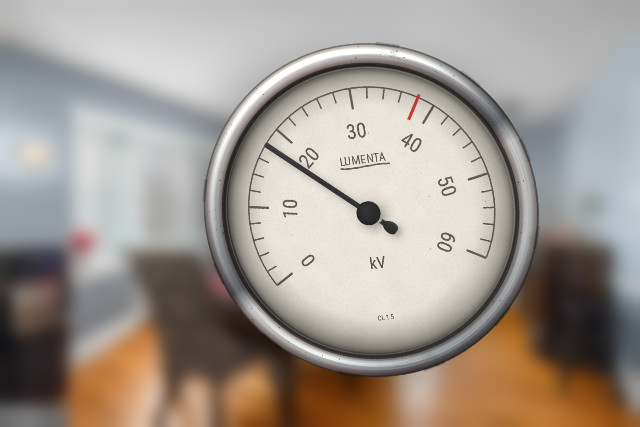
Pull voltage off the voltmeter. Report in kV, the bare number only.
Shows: 18
